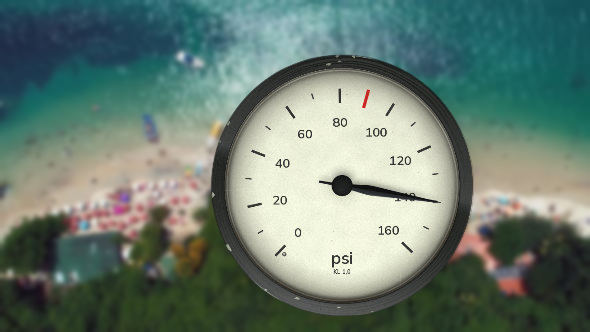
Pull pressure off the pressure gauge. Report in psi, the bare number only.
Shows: 140
